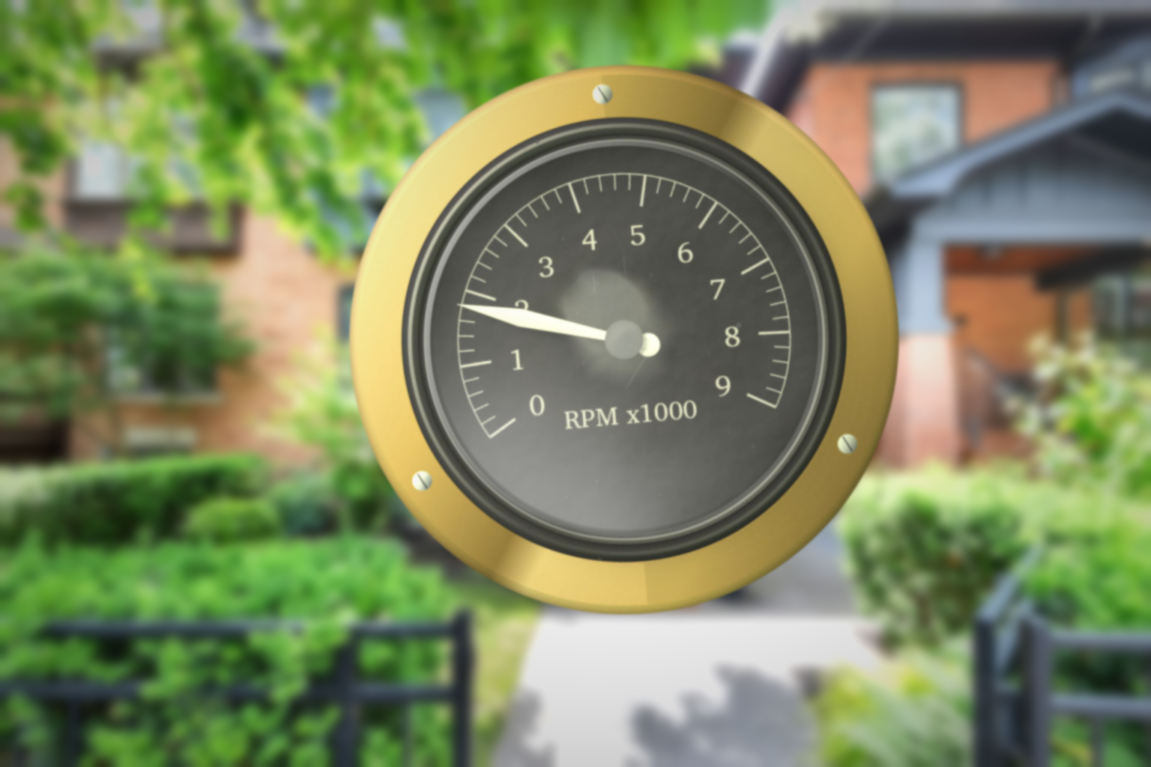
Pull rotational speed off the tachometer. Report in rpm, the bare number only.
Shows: 1800
